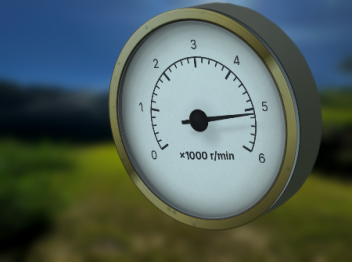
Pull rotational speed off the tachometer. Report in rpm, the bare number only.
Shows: 5100
